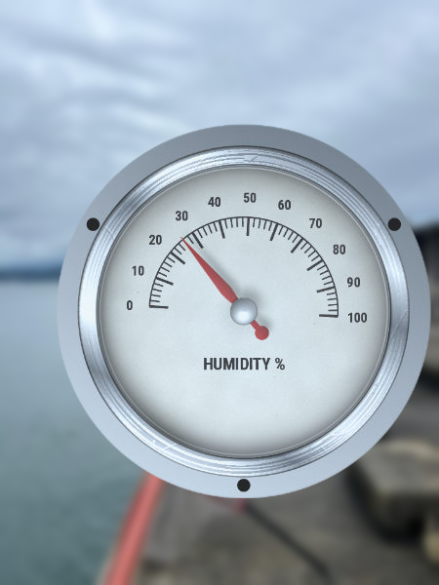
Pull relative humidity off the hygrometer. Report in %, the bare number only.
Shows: 26
